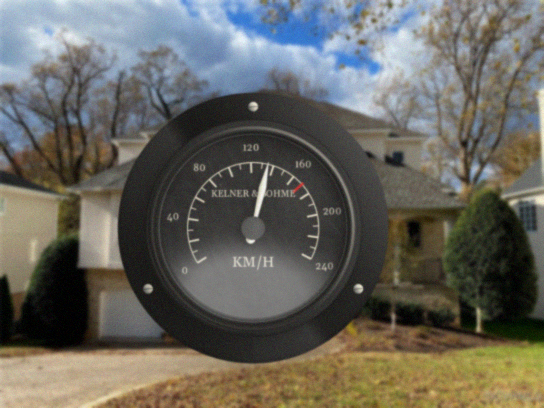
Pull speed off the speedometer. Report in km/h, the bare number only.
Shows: 135
